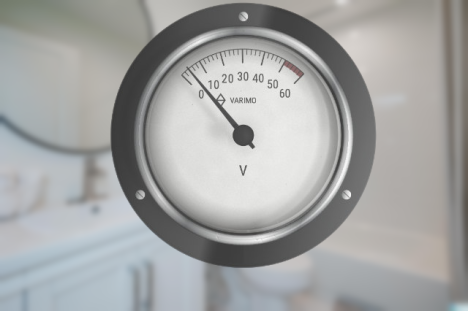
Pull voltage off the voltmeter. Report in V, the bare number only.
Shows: 4
